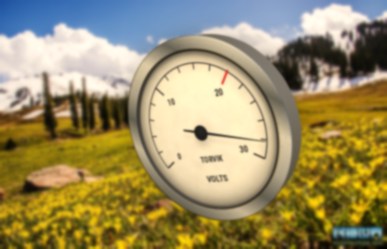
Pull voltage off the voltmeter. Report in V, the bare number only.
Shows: 28
